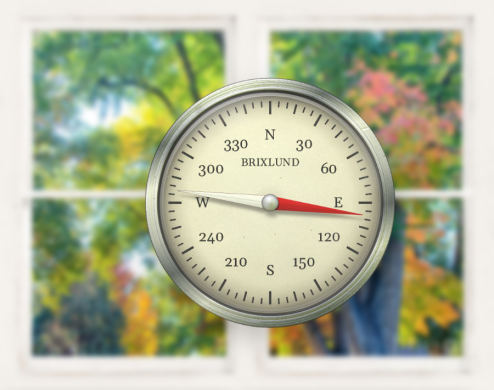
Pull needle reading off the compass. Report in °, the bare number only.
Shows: 97.5
